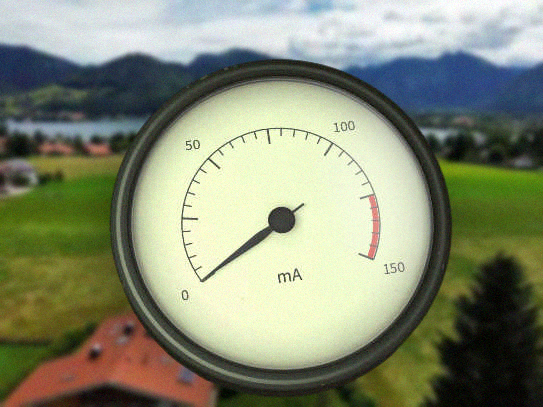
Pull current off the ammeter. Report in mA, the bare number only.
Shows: 0
